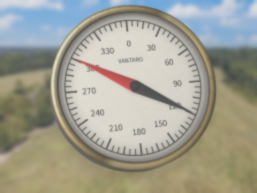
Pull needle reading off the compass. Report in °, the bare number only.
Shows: 300
